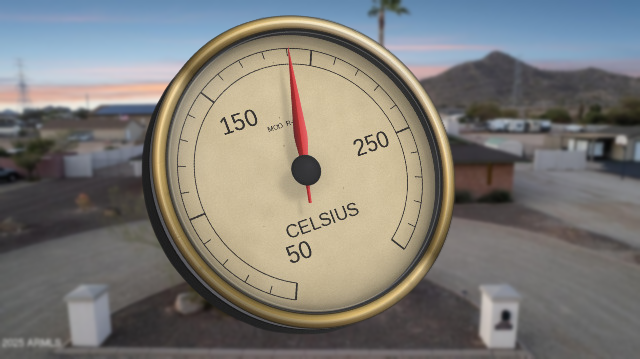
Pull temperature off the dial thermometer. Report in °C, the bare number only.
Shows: 190
